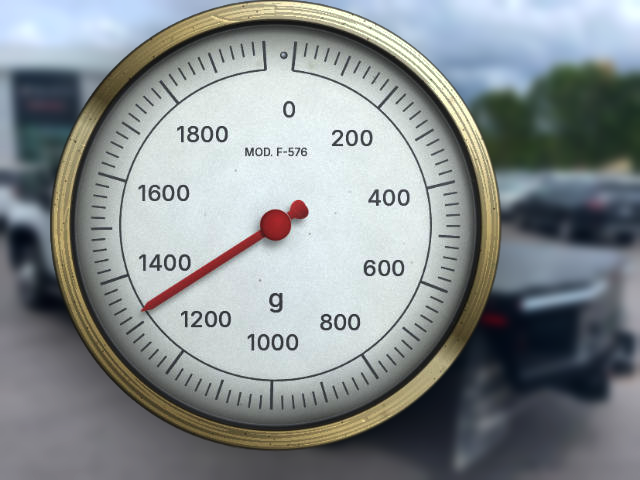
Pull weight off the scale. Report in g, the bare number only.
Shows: 1320
